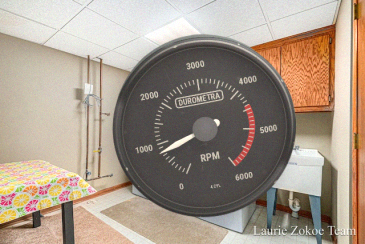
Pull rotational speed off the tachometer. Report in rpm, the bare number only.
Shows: 800
